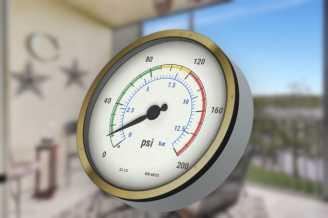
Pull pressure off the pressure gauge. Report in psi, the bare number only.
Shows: 10
